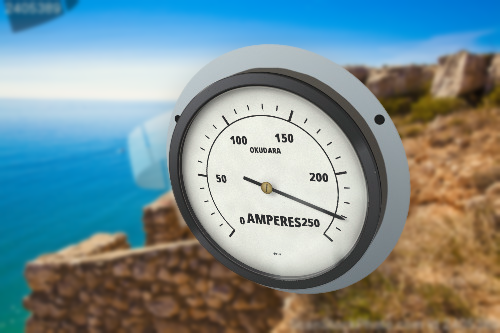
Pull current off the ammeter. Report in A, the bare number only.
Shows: 230
